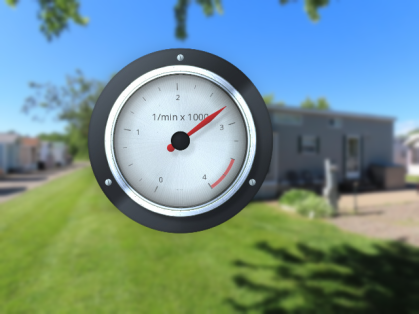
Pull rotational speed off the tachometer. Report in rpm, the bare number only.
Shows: 2750
